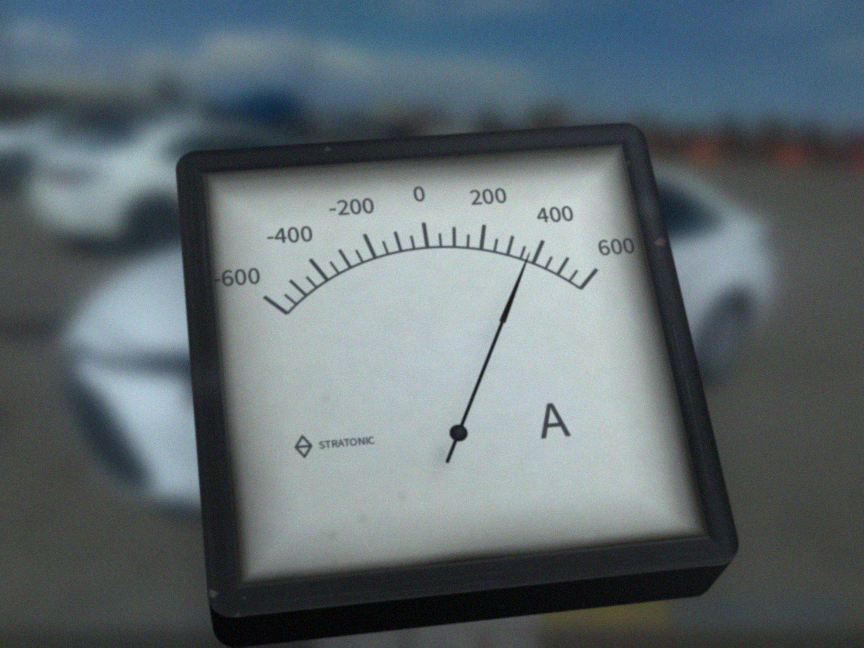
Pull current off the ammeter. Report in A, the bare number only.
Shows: 375
